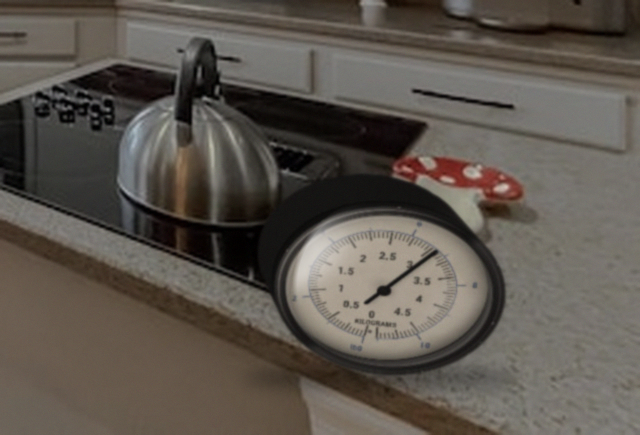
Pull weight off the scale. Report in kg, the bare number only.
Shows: 3
